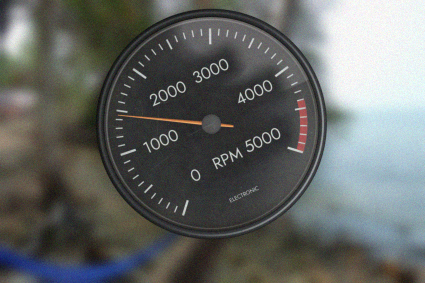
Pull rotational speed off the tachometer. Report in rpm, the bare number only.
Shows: 1450
